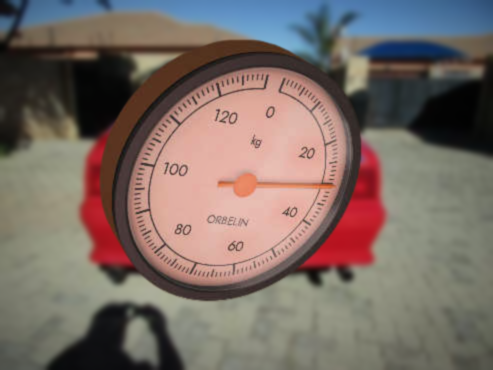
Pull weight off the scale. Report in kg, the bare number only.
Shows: 30
